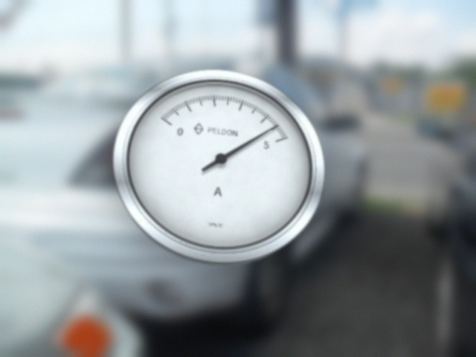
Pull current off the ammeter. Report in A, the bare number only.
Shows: 4.5
